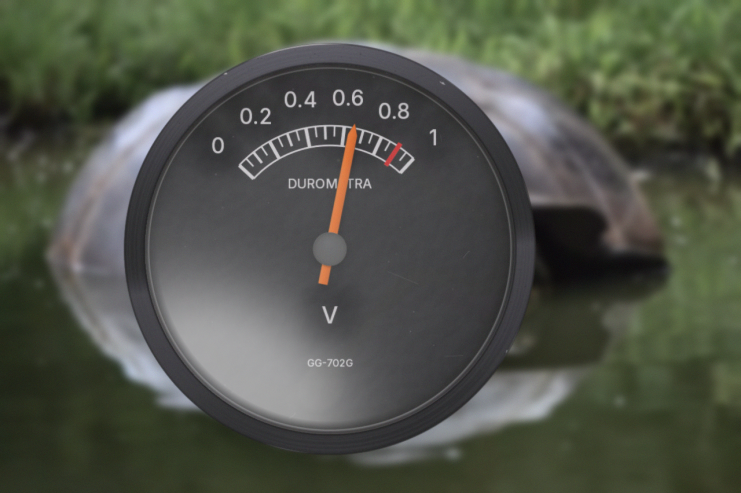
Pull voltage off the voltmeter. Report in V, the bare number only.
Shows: 0.65
